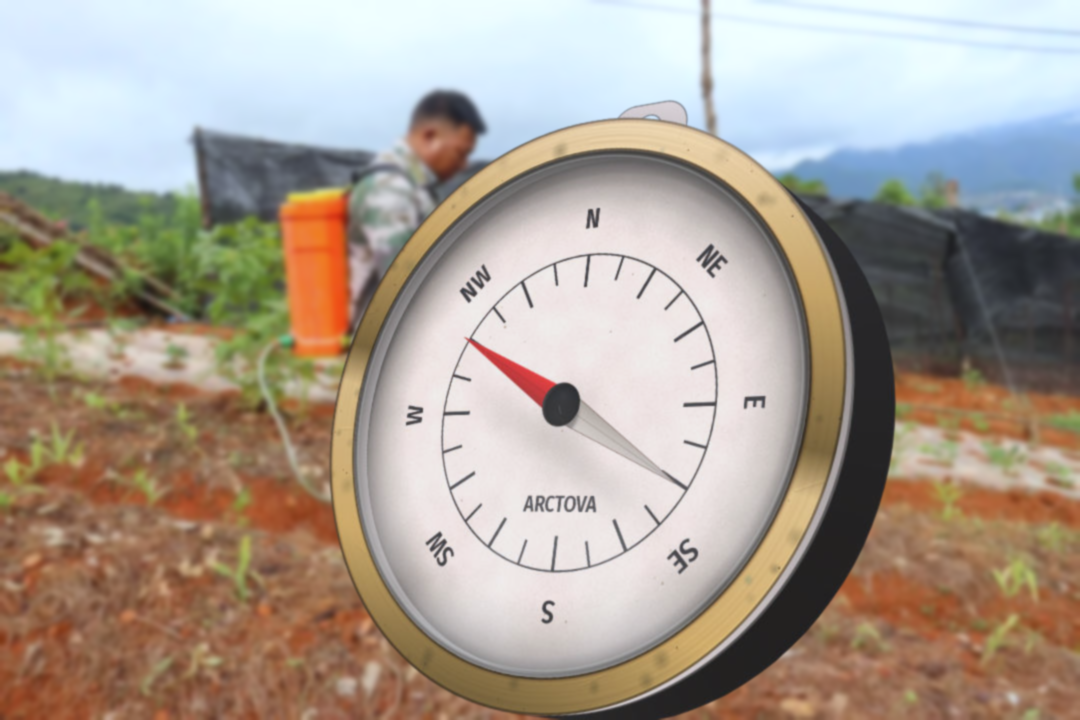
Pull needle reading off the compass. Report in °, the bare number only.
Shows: 300
